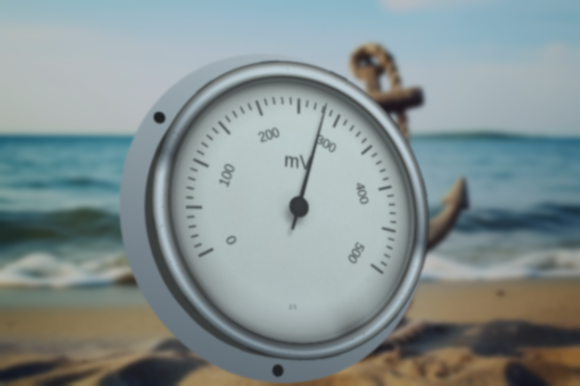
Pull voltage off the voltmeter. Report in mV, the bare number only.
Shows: 280
